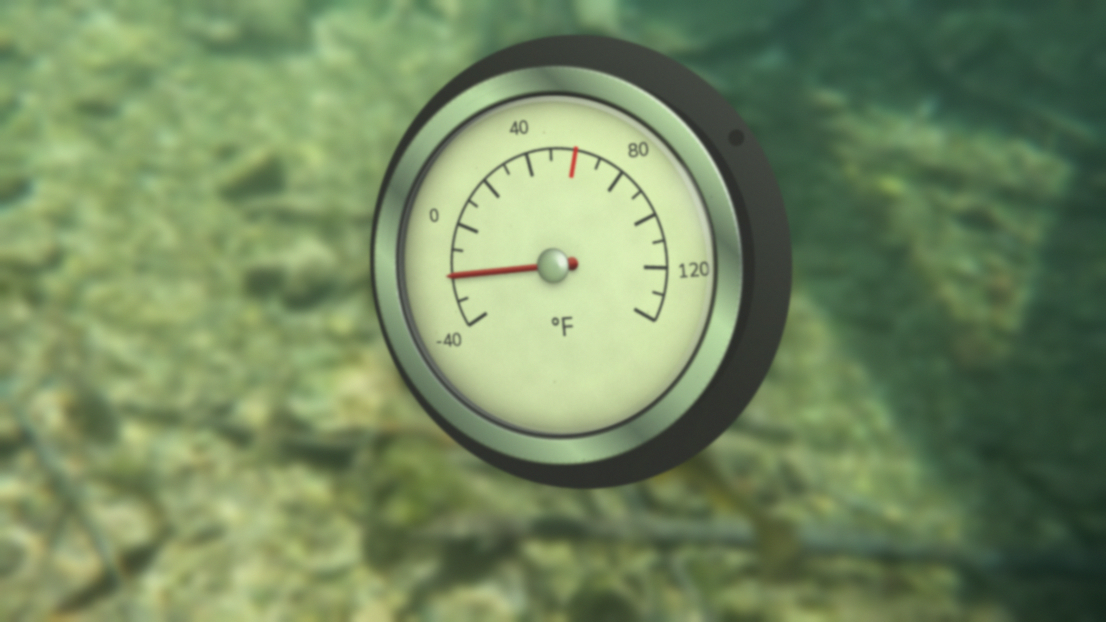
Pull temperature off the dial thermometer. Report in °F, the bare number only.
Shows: -20
